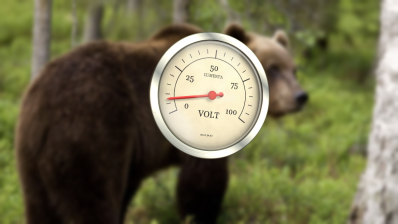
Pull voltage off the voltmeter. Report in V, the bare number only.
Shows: 7.5
